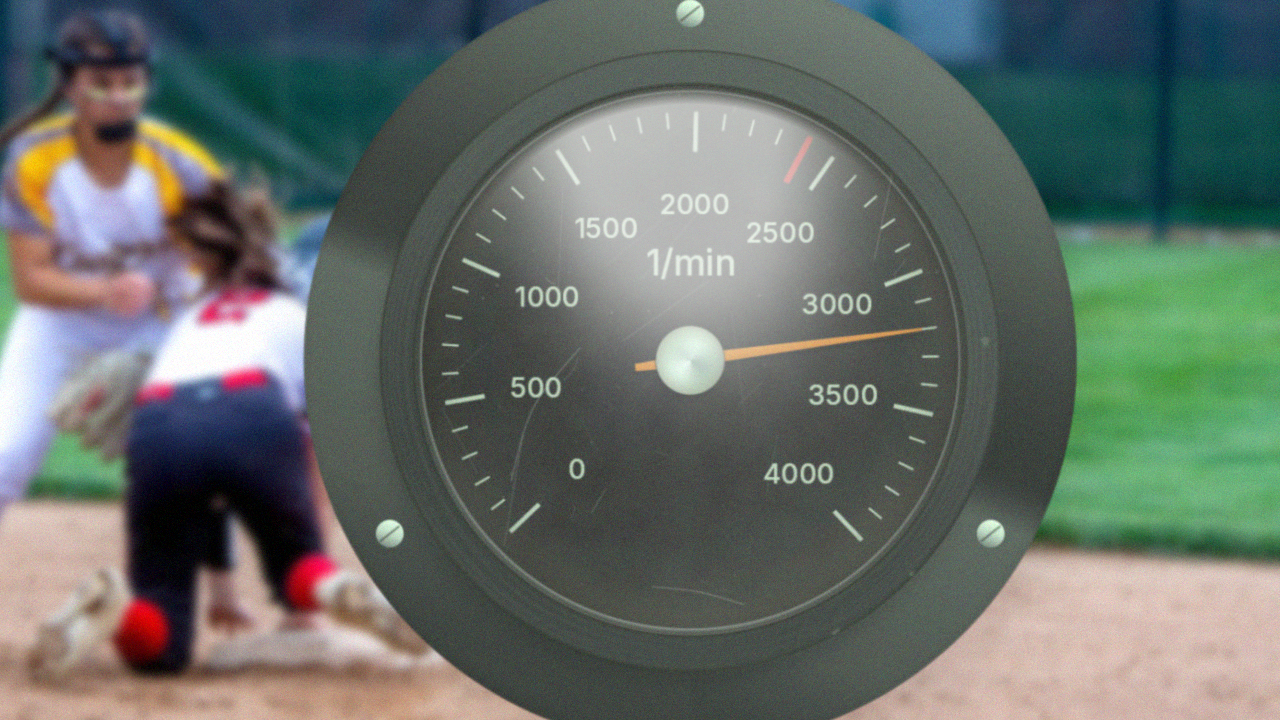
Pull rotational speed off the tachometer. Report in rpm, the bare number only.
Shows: 3200
